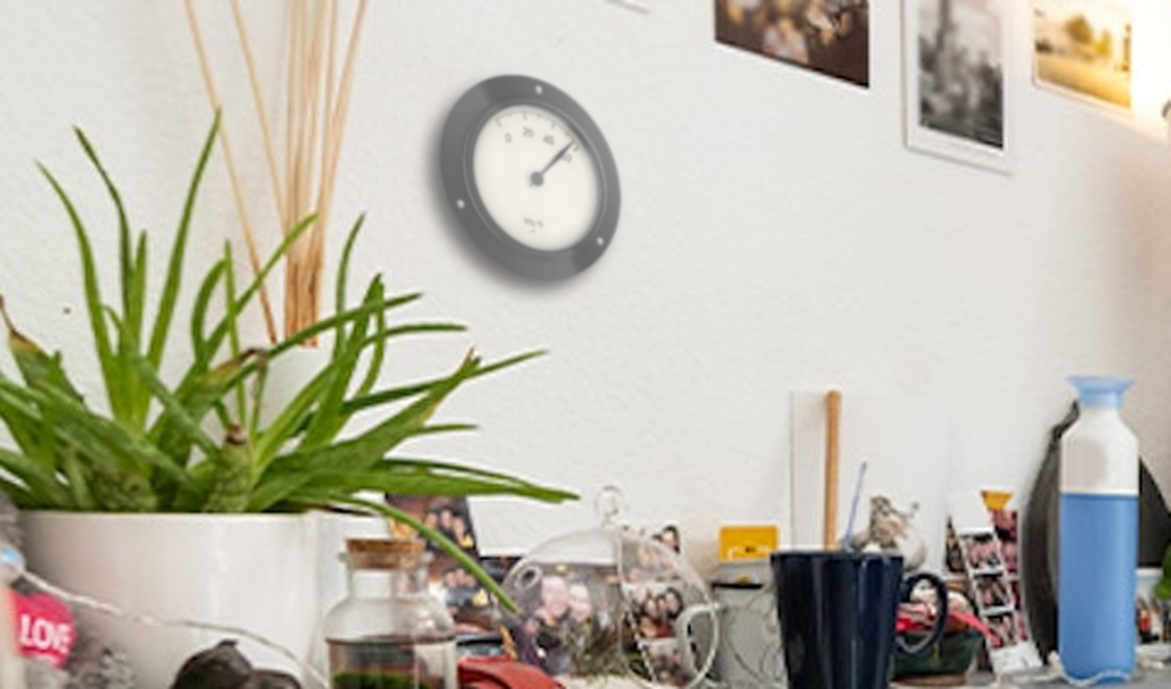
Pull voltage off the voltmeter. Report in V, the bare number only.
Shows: 55
